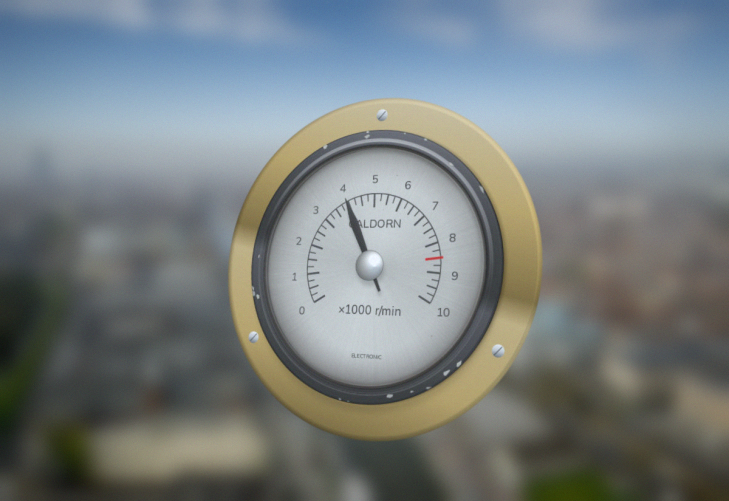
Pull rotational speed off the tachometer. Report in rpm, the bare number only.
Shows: 4000
